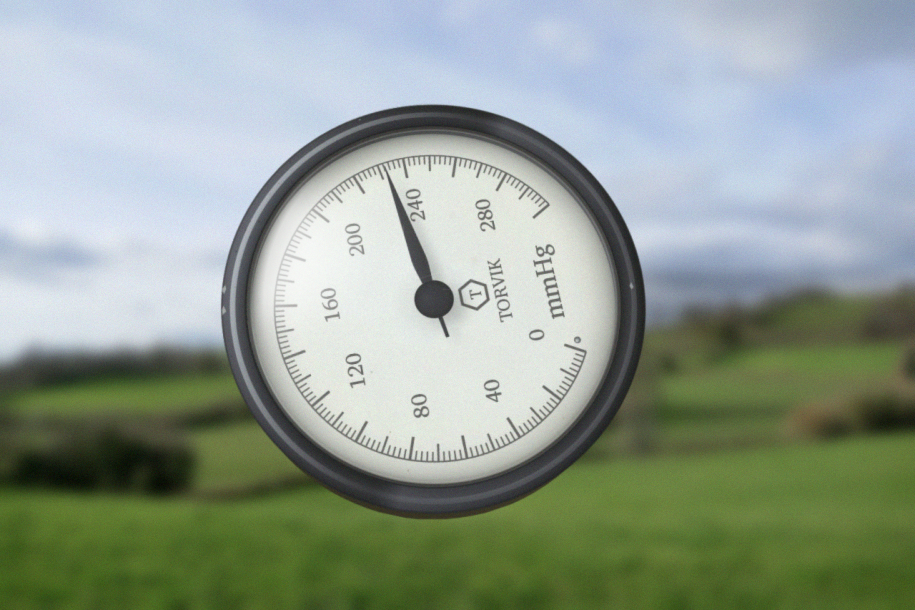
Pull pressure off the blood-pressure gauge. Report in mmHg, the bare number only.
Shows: 232
